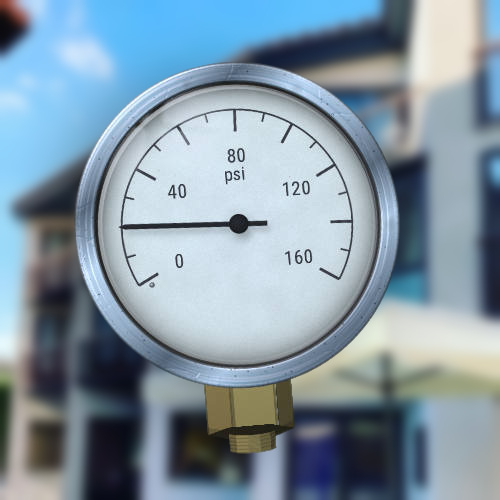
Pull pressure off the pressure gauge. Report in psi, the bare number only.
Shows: 20
